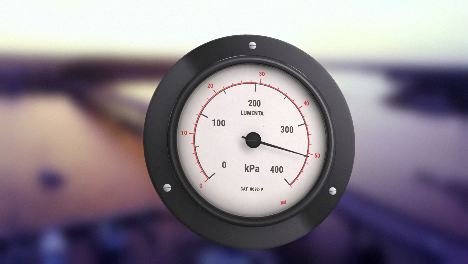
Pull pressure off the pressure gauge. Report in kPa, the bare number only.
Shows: 350
